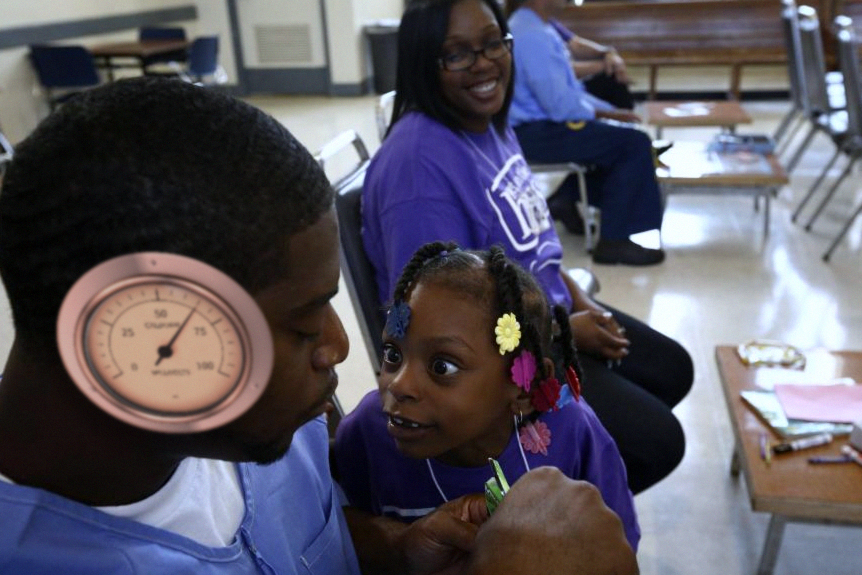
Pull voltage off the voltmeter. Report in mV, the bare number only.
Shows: 65
